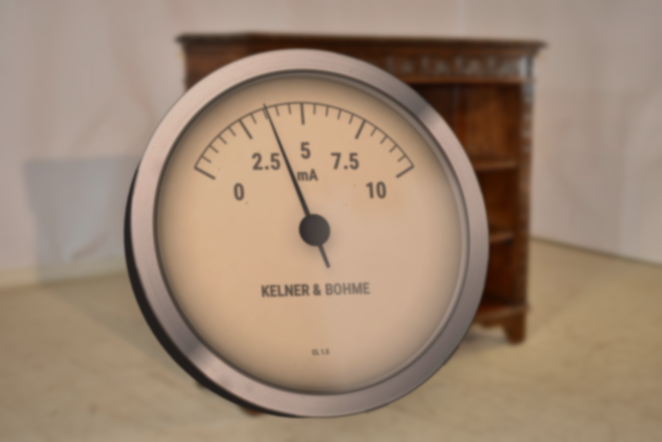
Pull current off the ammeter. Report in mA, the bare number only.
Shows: 3.5
